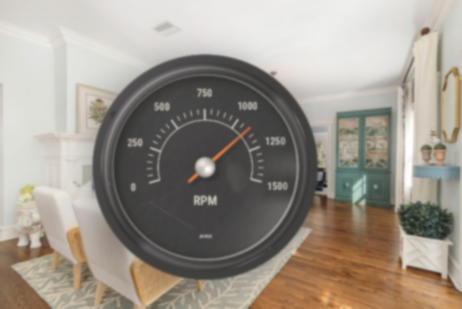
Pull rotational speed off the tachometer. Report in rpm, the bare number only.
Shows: 1100
